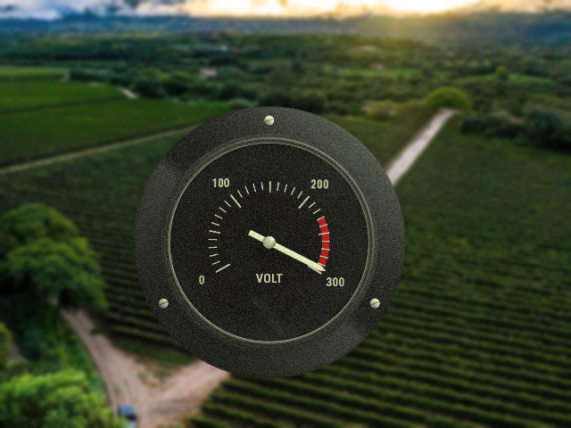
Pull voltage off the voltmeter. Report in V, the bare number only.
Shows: 295
